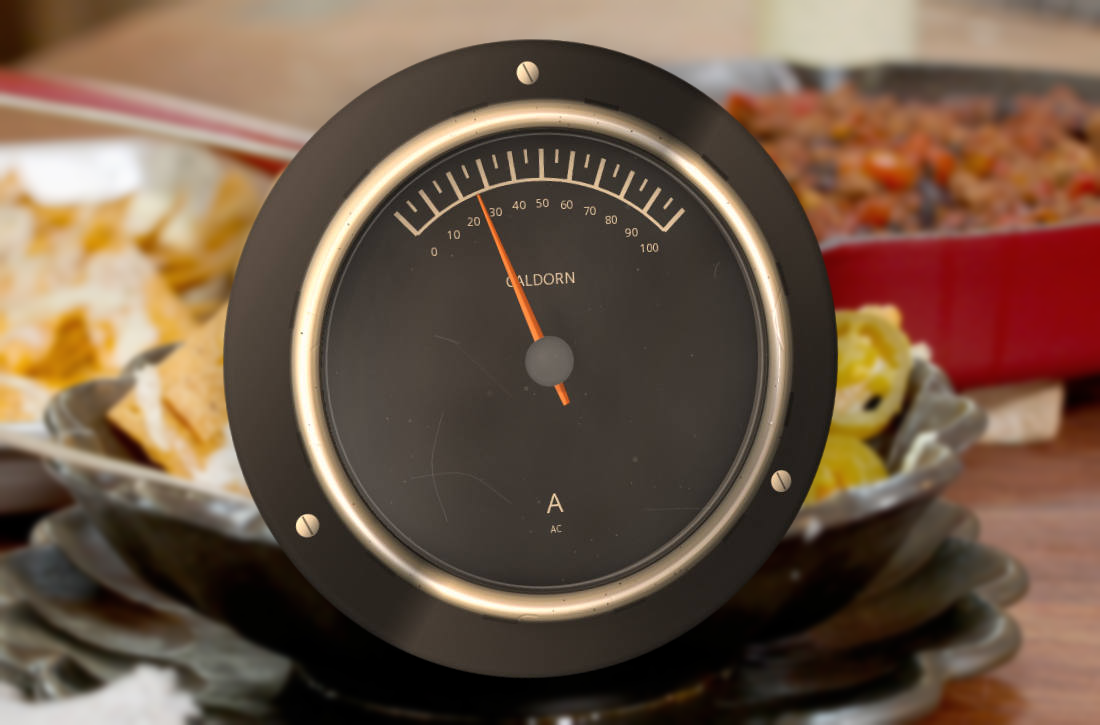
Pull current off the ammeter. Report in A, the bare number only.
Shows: 25
